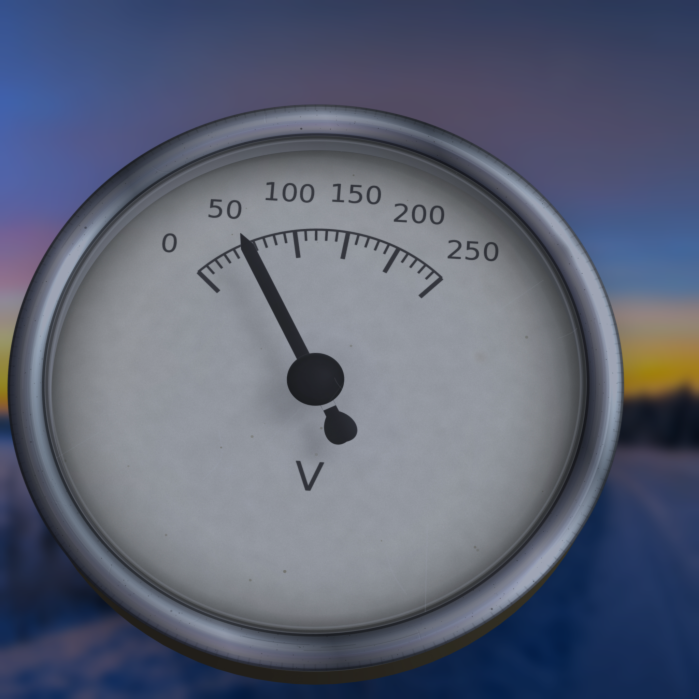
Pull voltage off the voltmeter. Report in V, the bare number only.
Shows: 50
